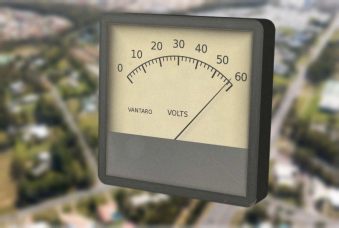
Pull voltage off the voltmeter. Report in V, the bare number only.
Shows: 58
